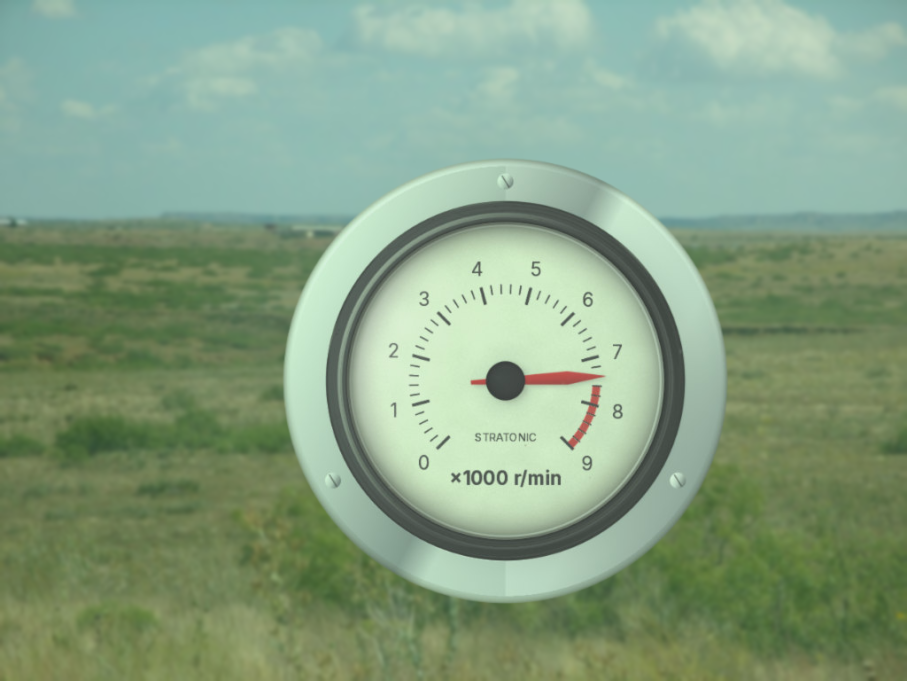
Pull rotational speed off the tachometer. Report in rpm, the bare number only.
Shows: 7400
